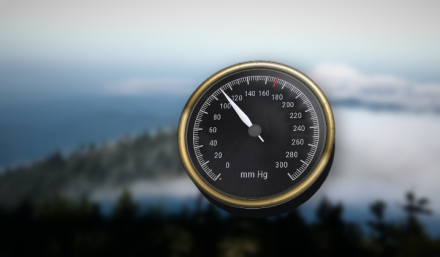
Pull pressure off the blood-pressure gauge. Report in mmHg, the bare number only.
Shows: 110
